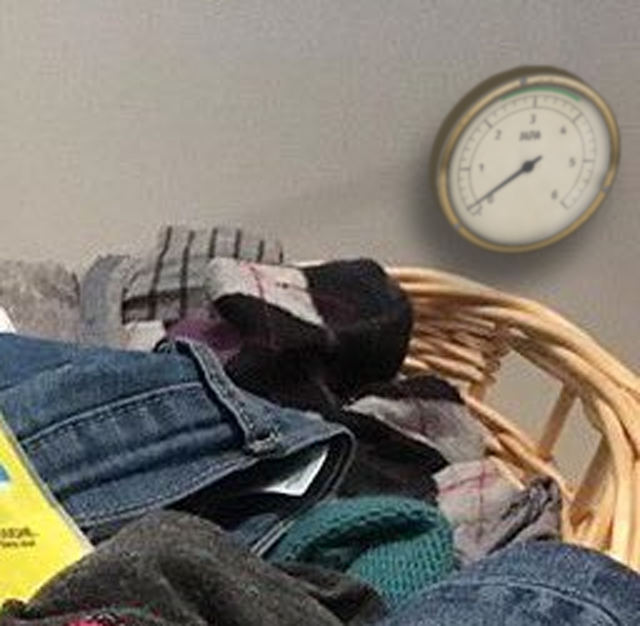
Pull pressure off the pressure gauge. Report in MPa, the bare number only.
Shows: 0.2
